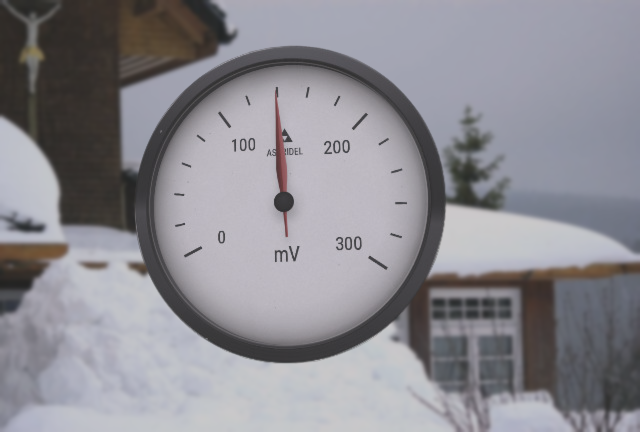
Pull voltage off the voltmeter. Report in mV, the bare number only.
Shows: 140
